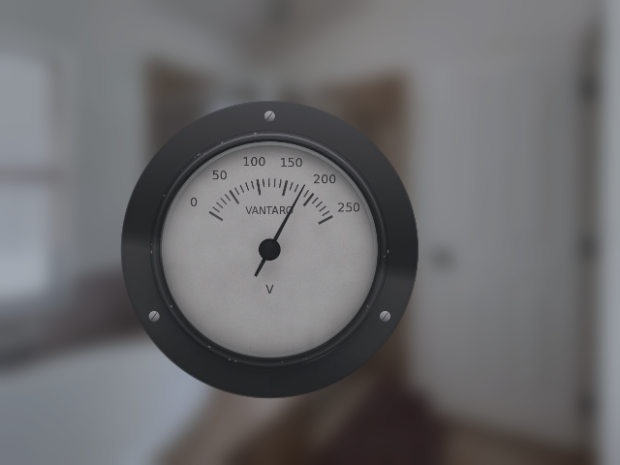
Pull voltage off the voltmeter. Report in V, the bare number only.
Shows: 180
